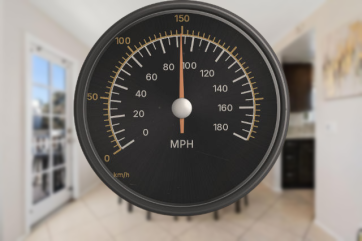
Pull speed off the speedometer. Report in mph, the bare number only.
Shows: 92.5
